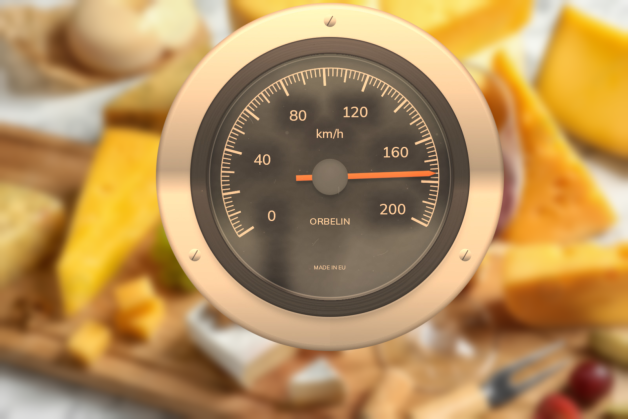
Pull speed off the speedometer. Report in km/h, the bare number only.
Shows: 176
